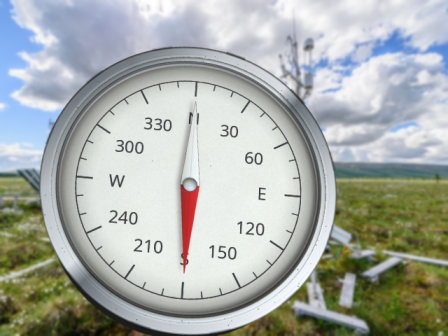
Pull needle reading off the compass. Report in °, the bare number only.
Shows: 180
